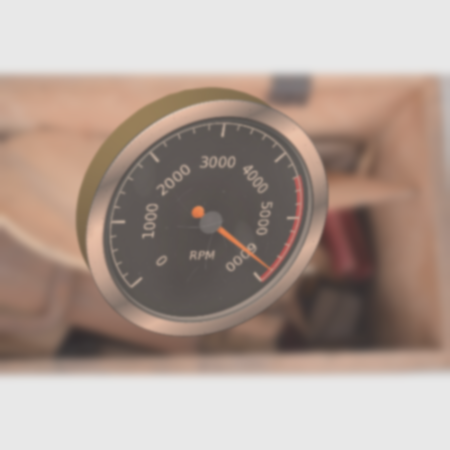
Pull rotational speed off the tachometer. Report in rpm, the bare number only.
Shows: 5800
